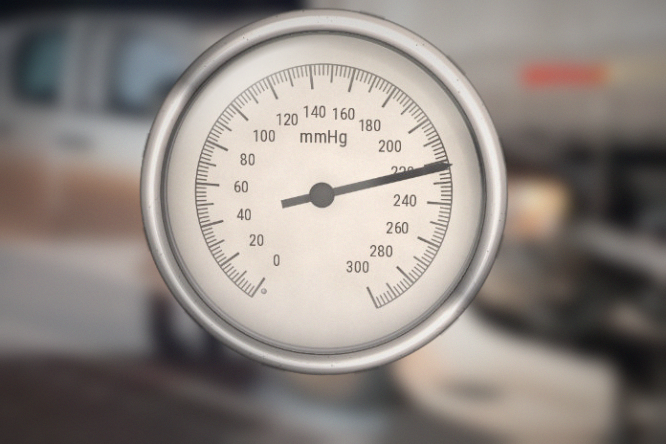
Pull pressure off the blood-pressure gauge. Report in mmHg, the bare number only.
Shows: 222
